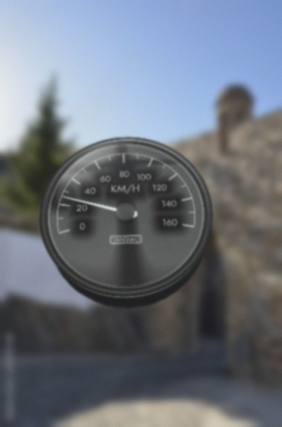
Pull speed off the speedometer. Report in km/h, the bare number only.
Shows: 25
